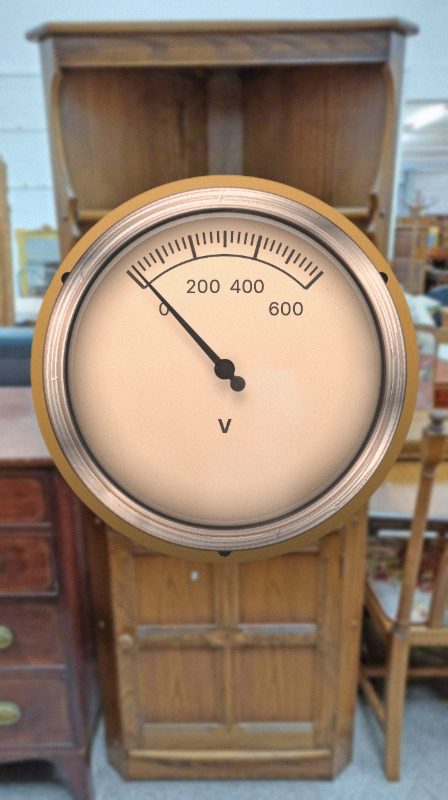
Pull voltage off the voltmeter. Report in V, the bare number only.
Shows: 20
